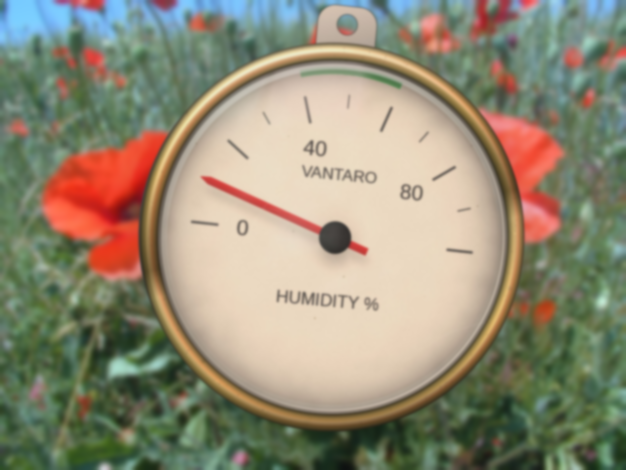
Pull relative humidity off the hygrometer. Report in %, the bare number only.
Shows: 10
